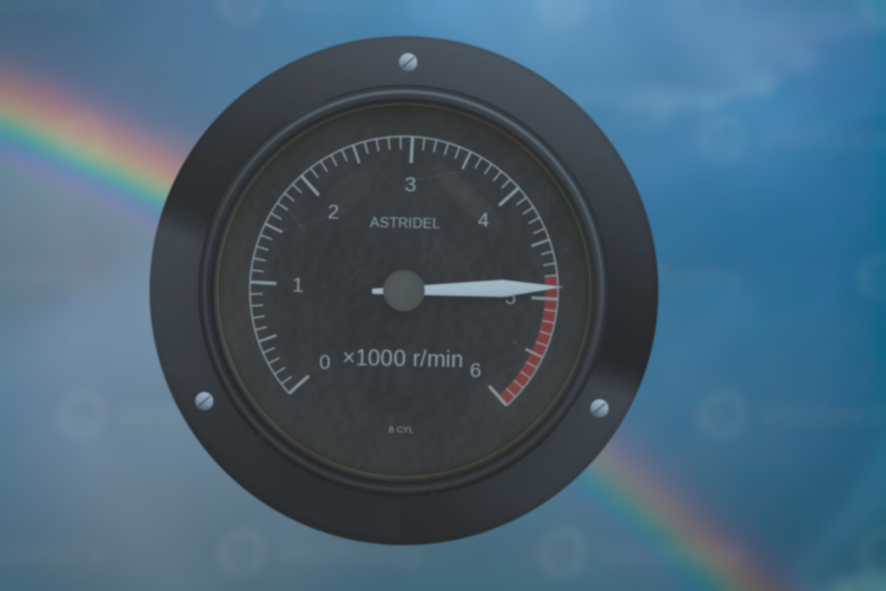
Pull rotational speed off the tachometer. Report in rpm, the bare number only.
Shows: 4900
